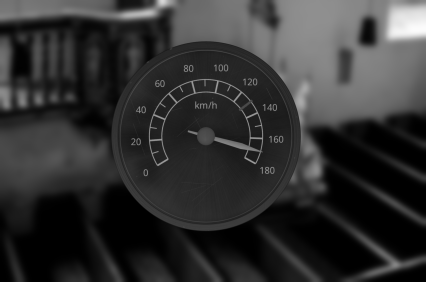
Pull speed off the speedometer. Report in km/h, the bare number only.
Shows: 170
